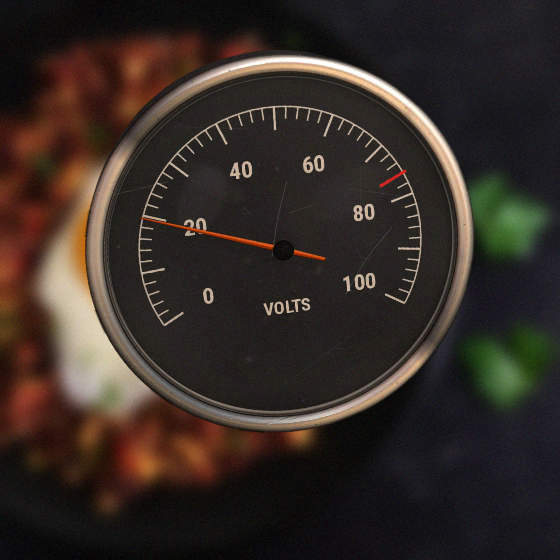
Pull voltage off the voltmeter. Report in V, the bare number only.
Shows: 20
